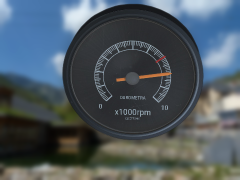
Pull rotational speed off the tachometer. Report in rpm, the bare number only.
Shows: 8000
